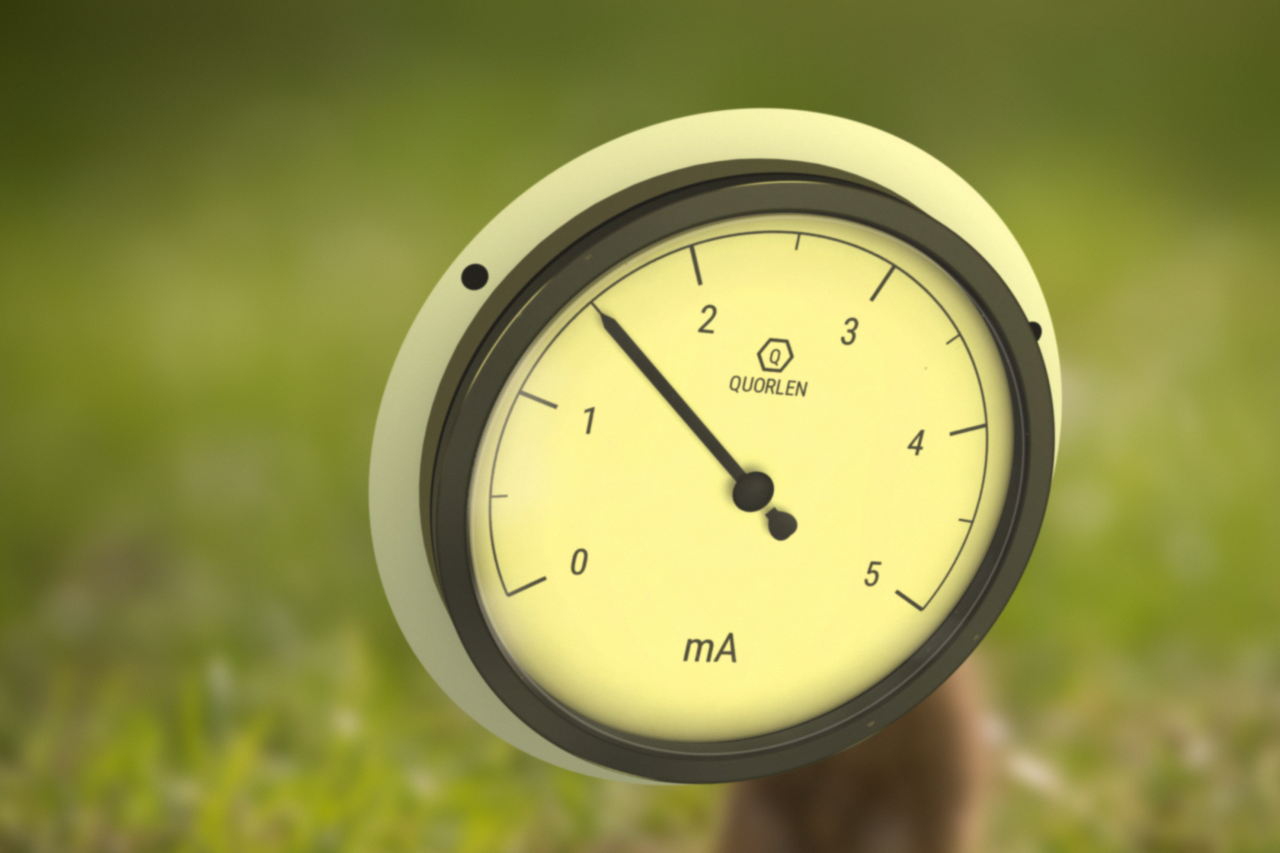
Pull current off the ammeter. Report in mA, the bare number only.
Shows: 1.5
